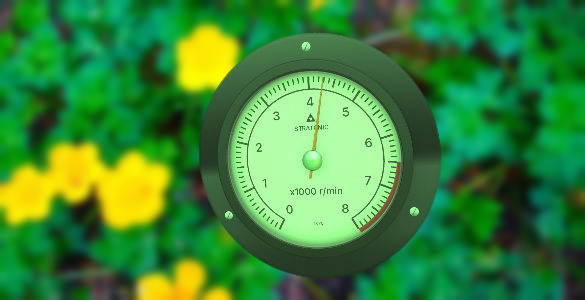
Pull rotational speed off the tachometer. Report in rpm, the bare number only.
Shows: 4300
